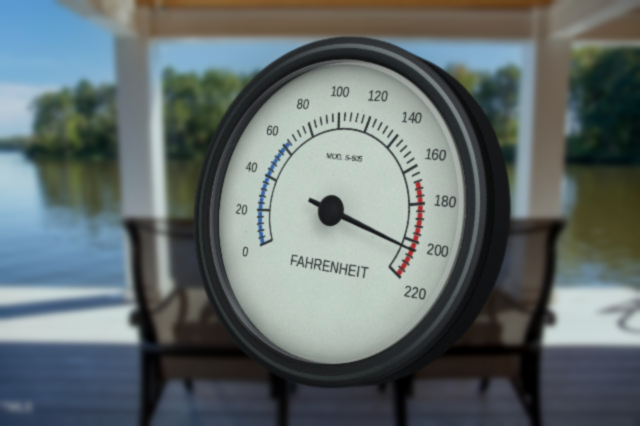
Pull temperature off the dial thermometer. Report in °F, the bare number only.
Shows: 204
